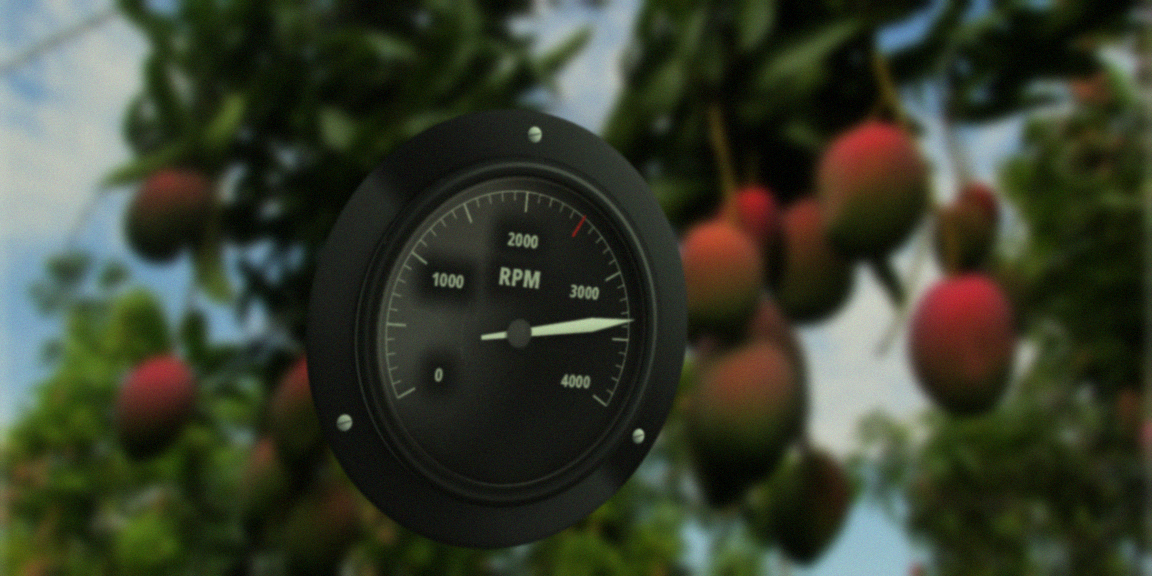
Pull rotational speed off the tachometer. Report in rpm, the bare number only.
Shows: 3350
